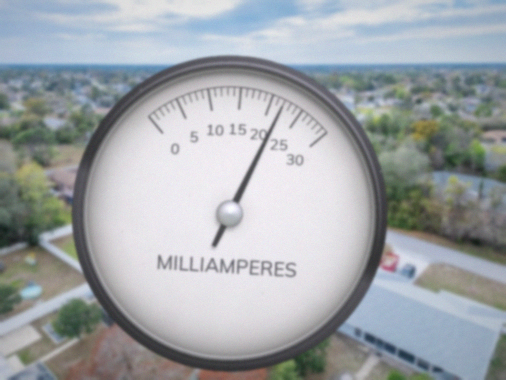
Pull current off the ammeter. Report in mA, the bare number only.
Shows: 22
